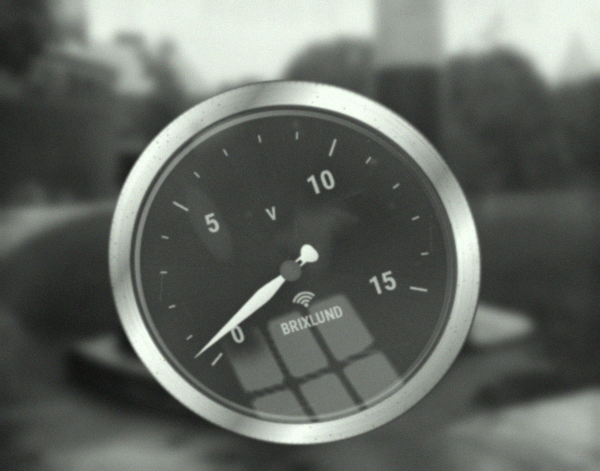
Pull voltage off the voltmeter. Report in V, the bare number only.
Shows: 0.5
